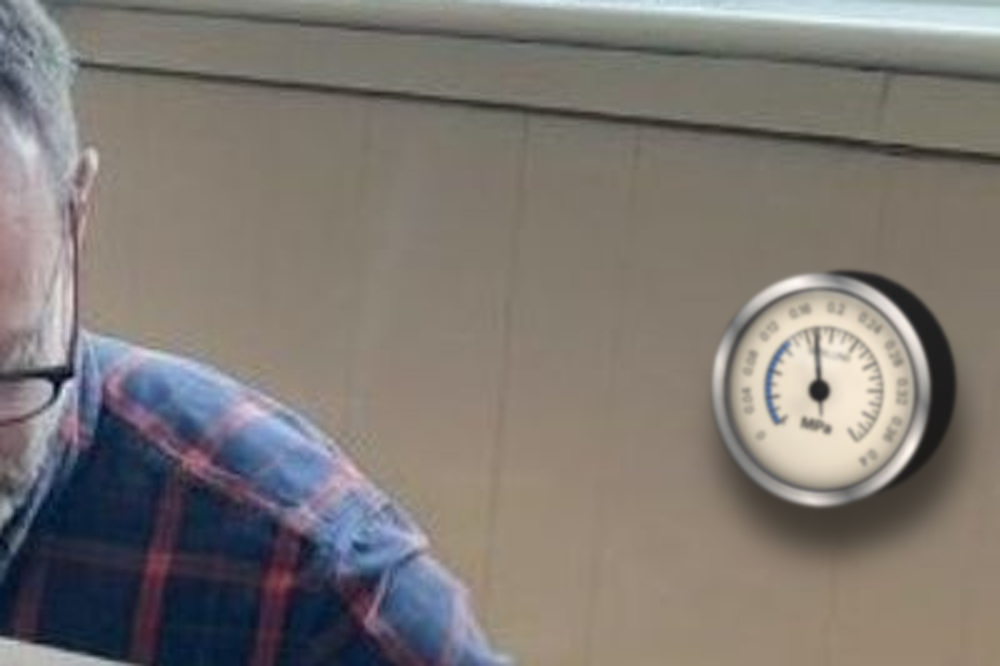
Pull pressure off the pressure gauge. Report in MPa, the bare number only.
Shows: 0.18
